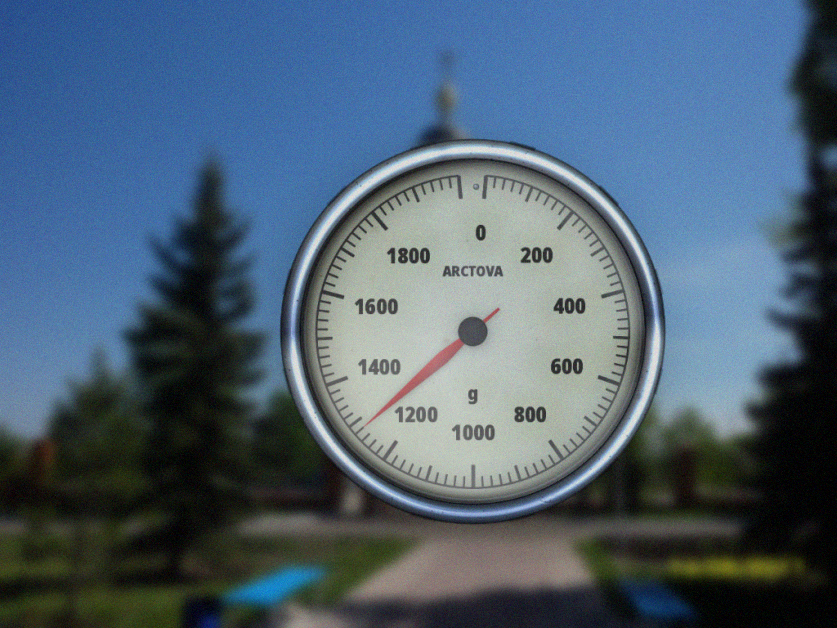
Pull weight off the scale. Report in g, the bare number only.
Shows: 1280
